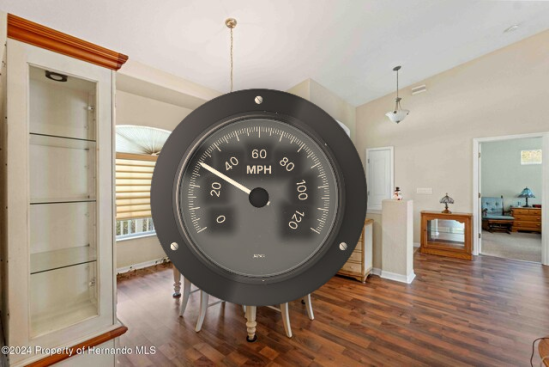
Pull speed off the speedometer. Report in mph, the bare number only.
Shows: 30
